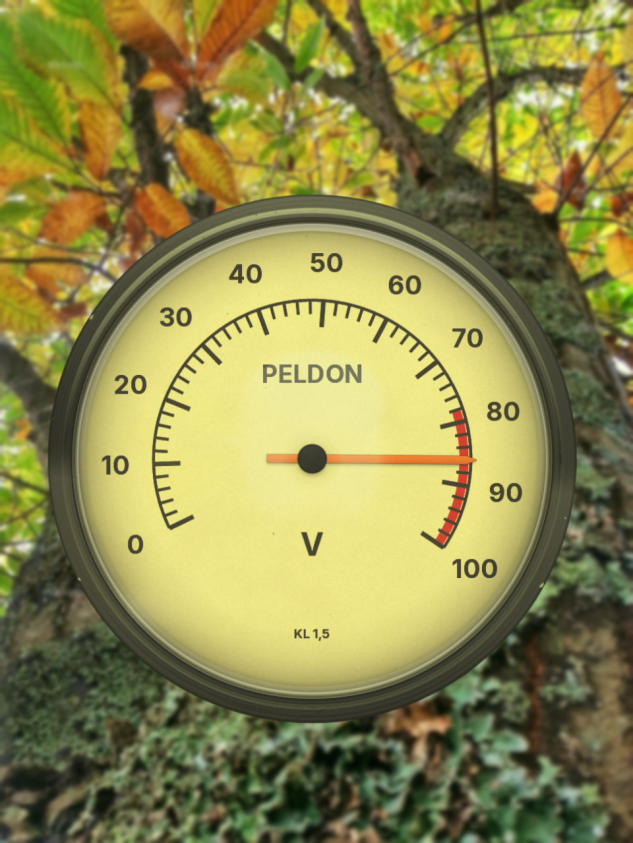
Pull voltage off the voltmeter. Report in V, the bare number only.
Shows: 86
